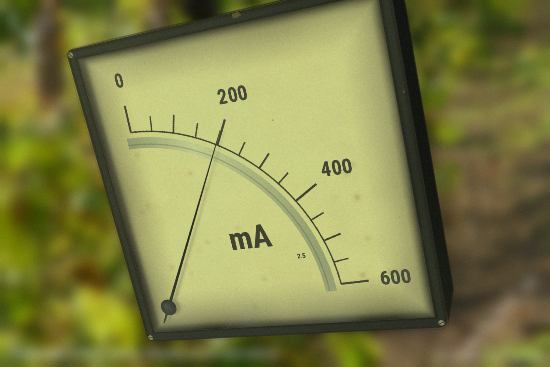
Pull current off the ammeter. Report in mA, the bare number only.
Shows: 200
